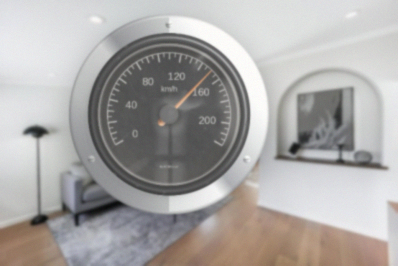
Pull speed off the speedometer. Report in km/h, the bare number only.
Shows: 150
